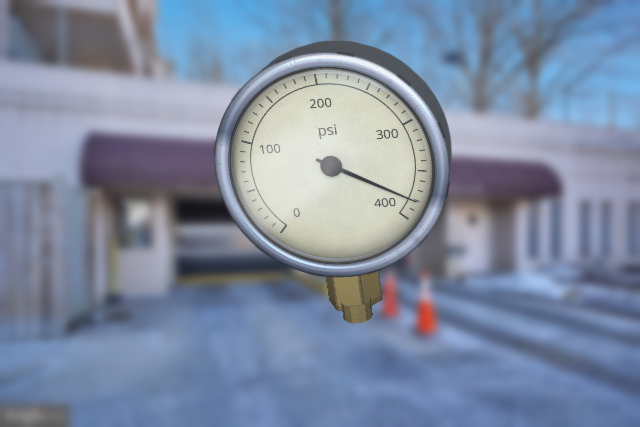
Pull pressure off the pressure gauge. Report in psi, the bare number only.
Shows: 380
